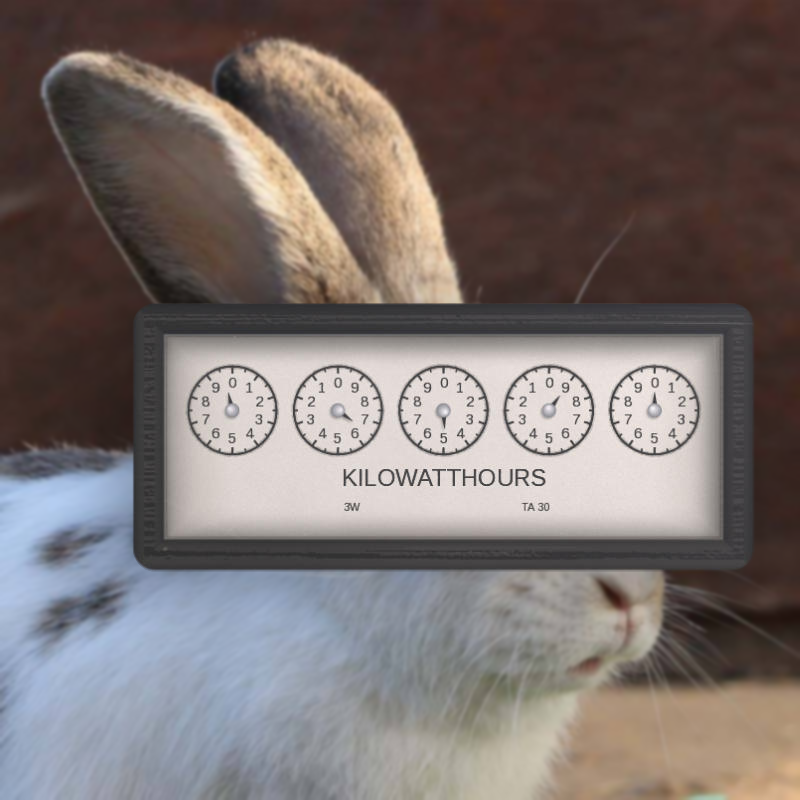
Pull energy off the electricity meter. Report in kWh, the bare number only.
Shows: 96490
